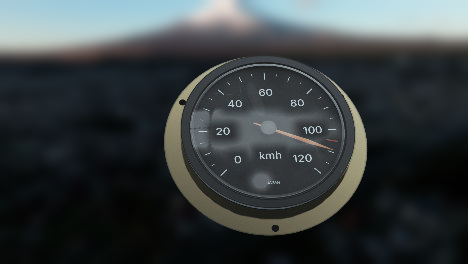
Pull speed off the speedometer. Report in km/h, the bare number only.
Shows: 110
